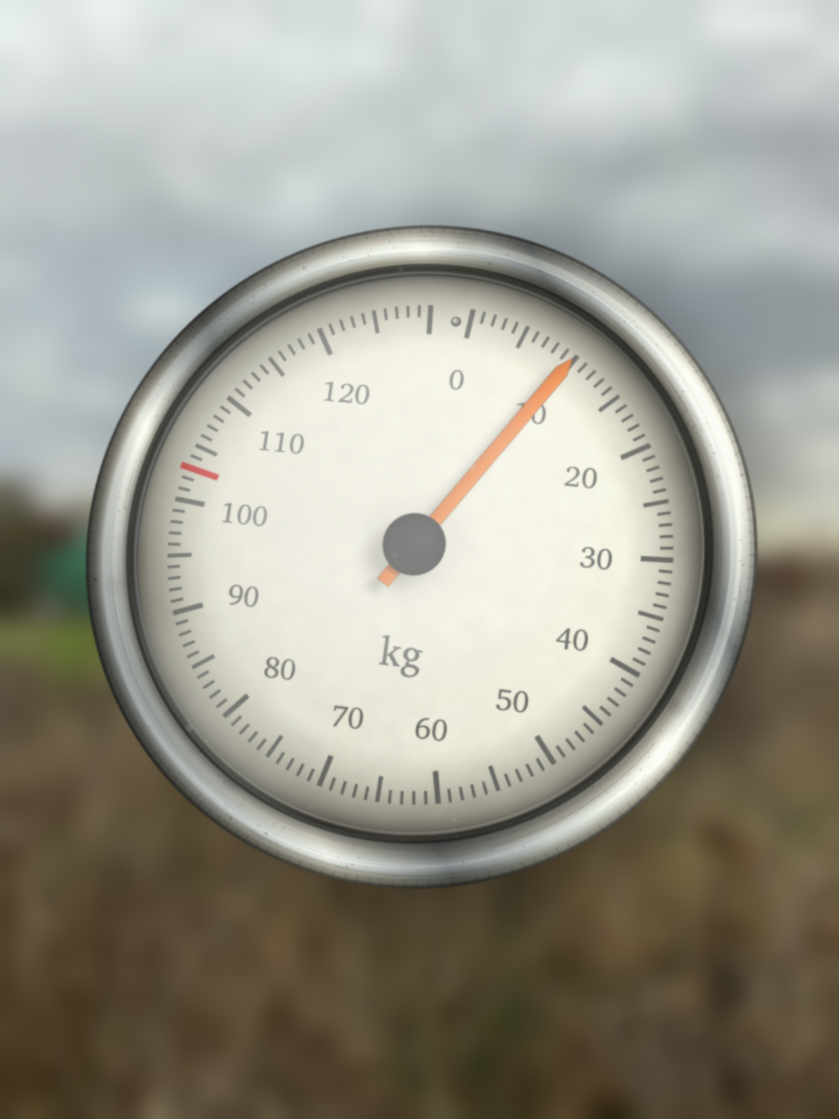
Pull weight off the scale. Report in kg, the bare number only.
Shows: 10
